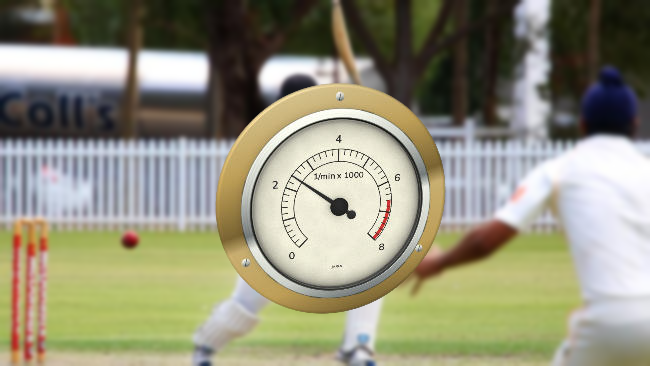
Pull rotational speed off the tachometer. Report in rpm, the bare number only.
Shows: 2400
